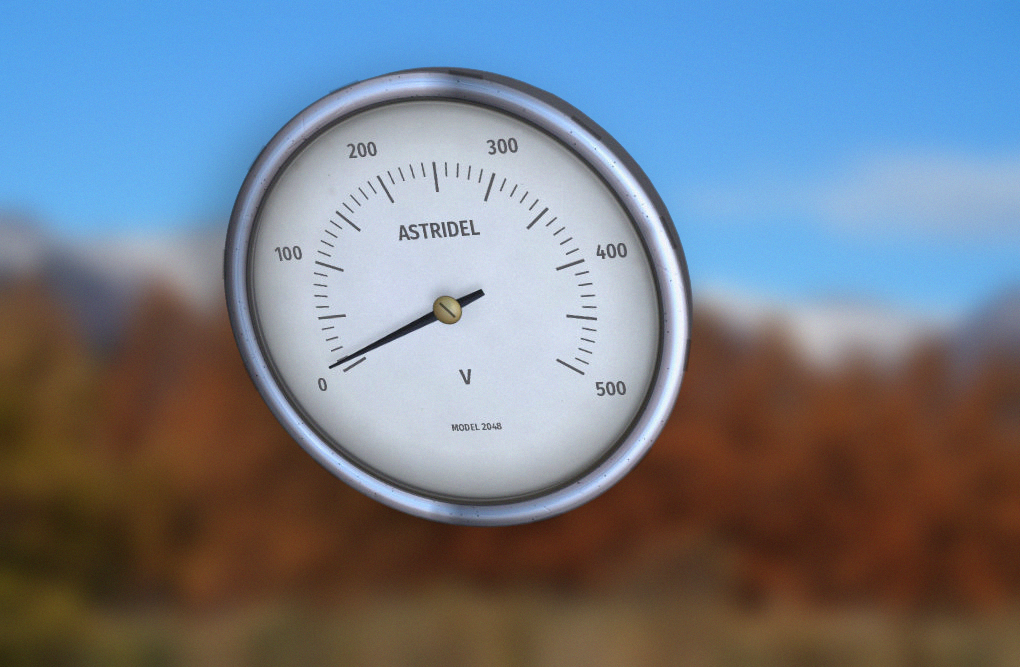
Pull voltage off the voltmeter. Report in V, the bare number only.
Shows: 10
